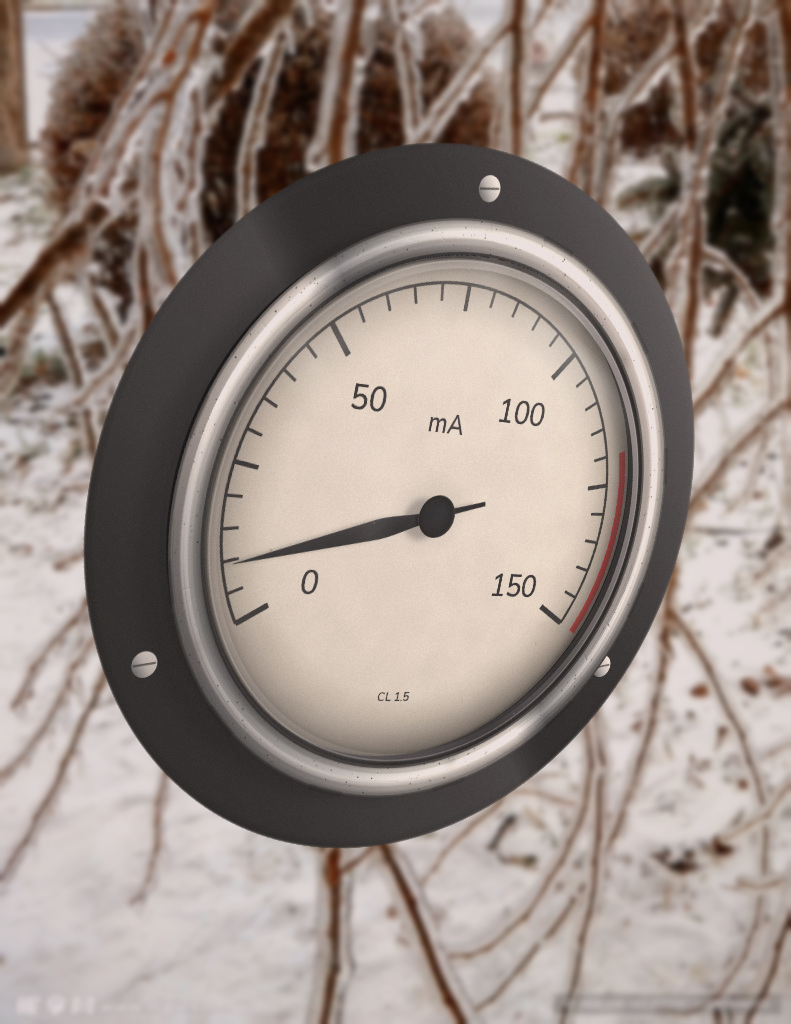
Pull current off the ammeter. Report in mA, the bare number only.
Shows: 10
